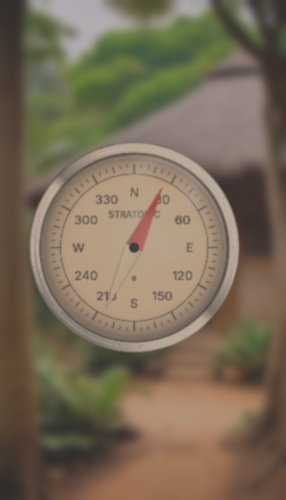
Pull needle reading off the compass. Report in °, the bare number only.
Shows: 25
